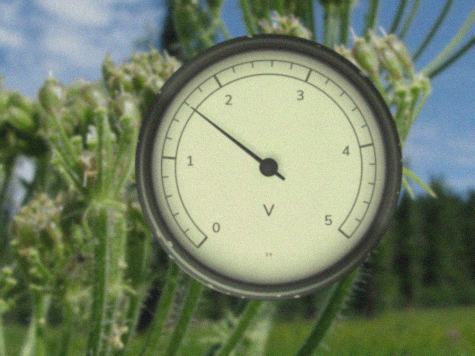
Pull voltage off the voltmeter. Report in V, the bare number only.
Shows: 1.6
